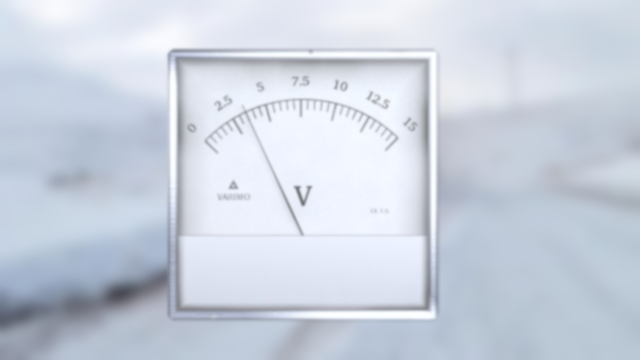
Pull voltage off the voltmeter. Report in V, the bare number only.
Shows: 3.5
